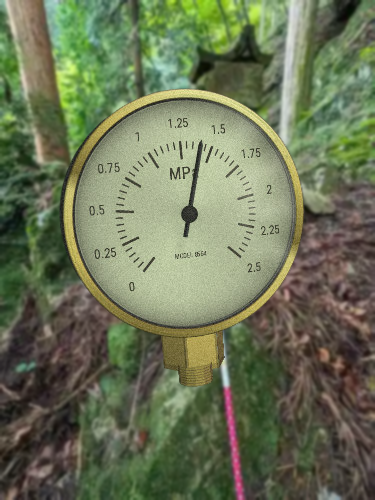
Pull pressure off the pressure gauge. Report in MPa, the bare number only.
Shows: 1.4
